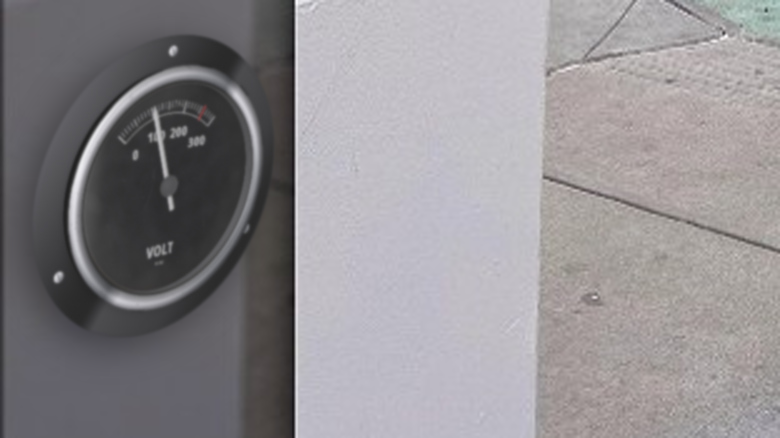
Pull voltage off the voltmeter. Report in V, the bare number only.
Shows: 100
